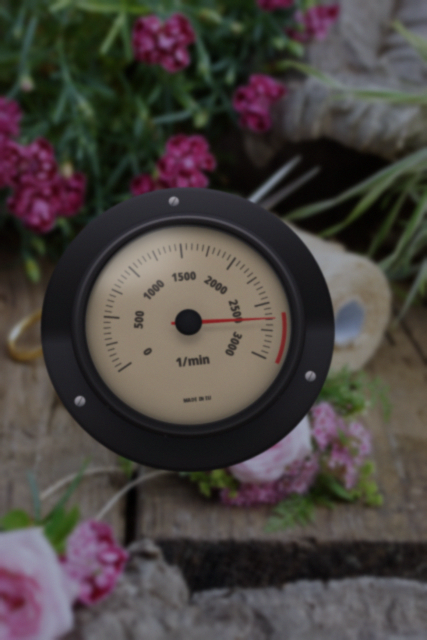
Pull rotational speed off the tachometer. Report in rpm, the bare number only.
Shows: 2650
